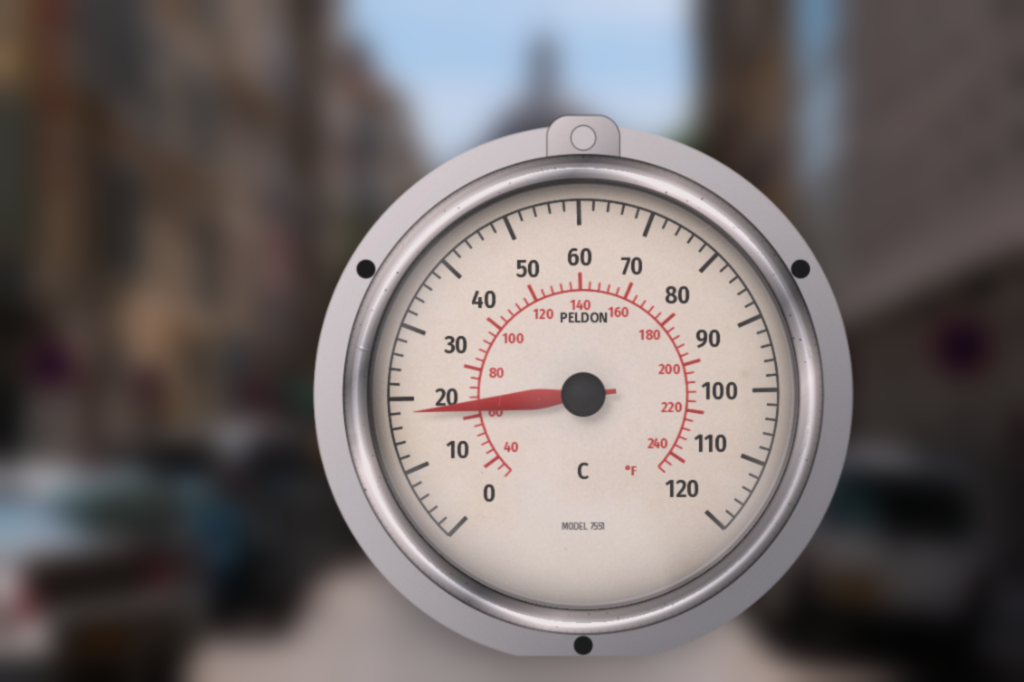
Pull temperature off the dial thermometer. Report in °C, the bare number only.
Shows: 18
